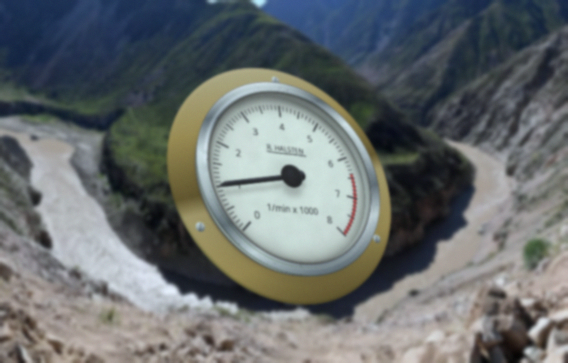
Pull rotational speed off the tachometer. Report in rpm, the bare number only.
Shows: 1000
